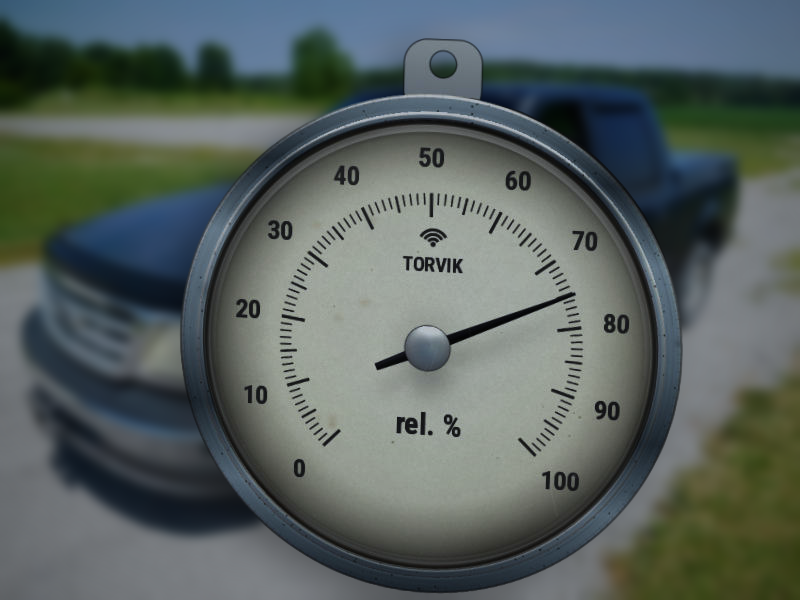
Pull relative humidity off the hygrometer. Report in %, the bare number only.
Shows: 75
